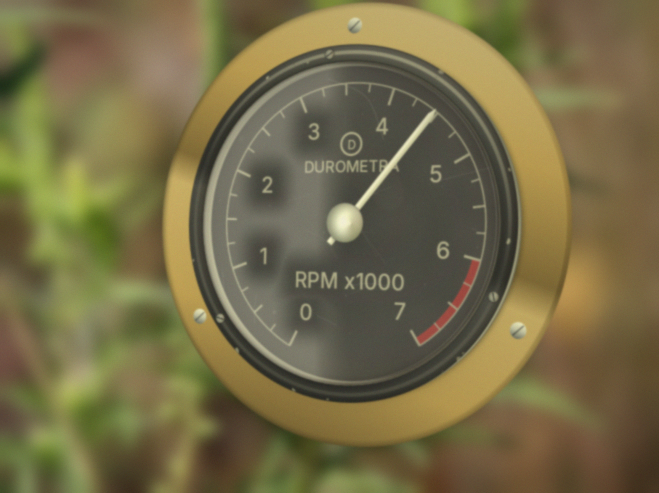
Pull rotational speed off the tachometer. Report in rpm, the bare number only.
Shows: 4500
